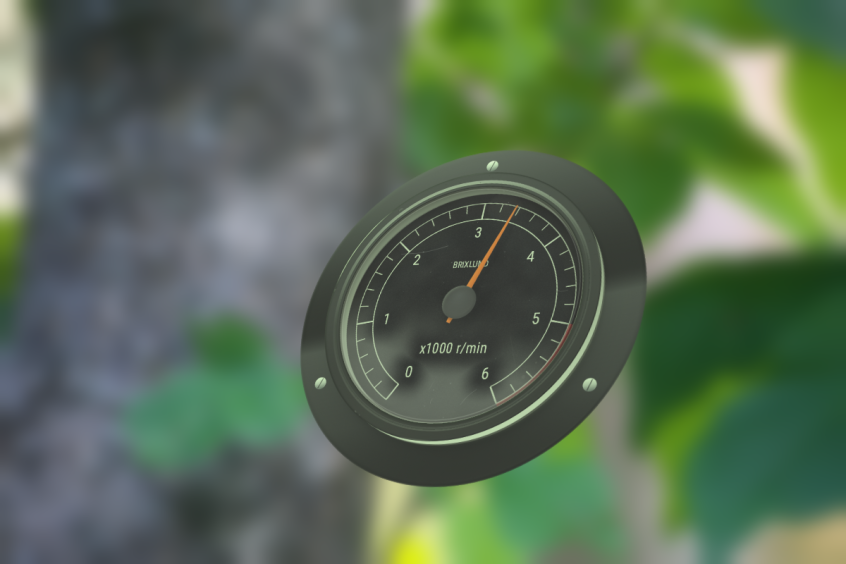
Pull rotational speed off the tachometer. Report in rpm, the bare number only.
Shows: 3400
